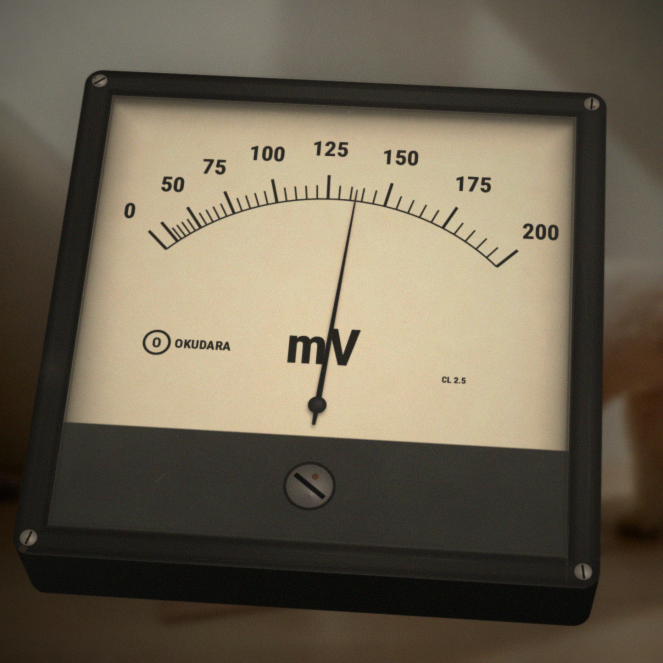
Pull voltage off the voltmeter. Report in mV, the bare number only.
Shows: 137.5
